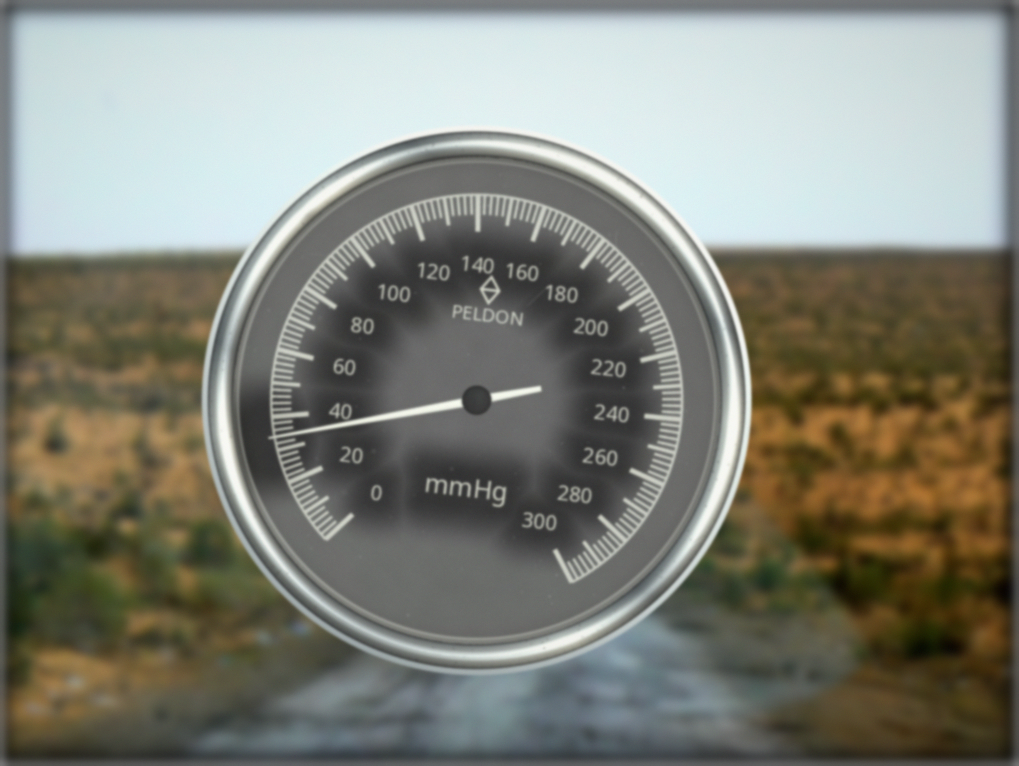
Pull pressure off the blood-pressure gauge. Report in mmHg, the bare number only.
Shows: 34
